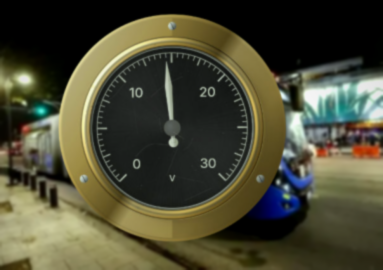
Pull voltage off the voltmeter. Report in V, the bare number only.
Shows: 14.5
